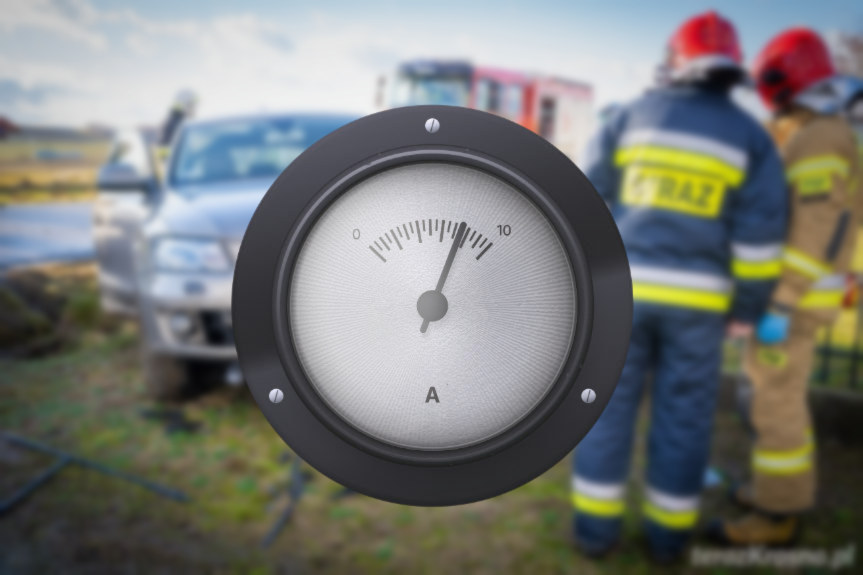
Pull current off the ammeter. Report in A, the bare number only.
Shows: 7.5
